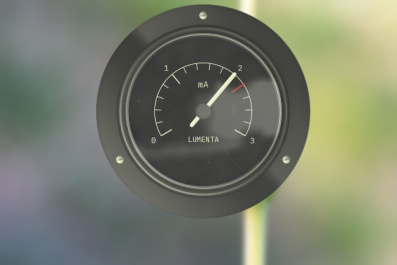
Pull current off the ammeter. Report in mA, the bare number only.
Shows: 2
